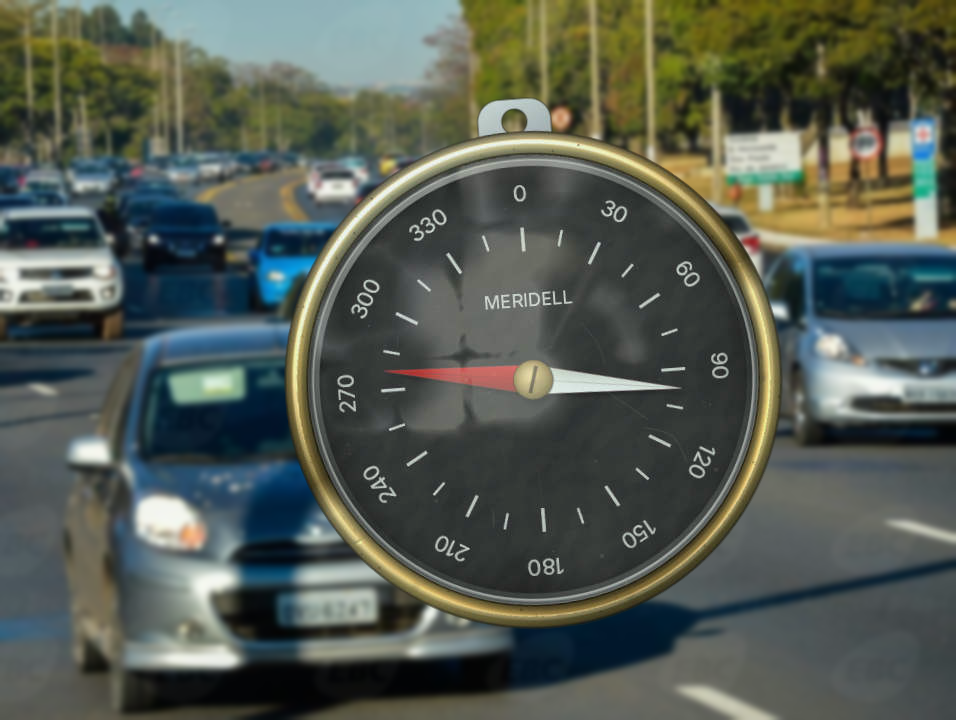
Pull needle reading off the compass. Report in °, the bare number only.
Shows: 277.5
